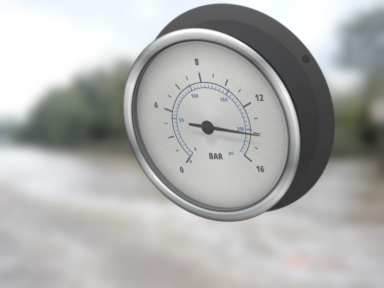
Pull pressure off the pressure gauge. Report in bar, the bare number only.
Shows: 14
